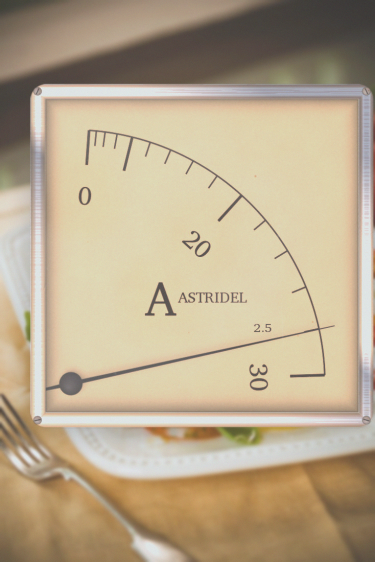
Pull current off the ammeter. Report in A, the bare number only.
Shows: 28
